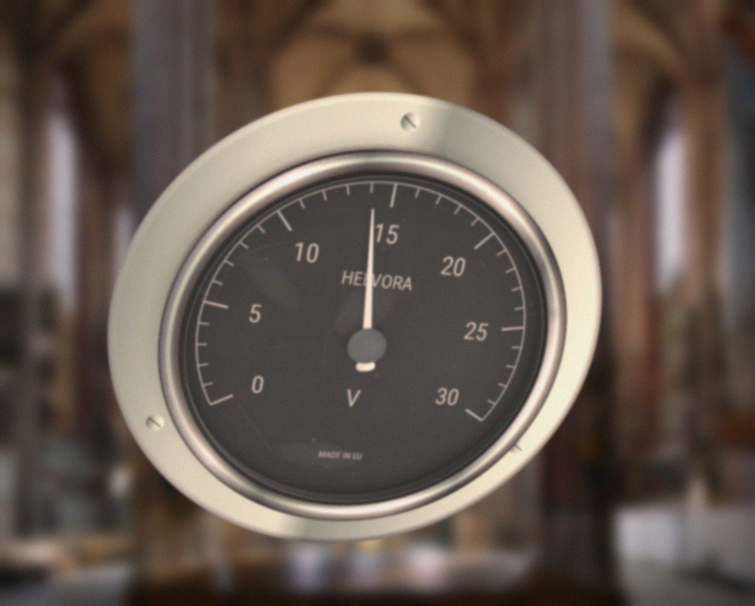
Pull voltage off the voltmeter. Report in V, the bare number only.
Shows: 14
